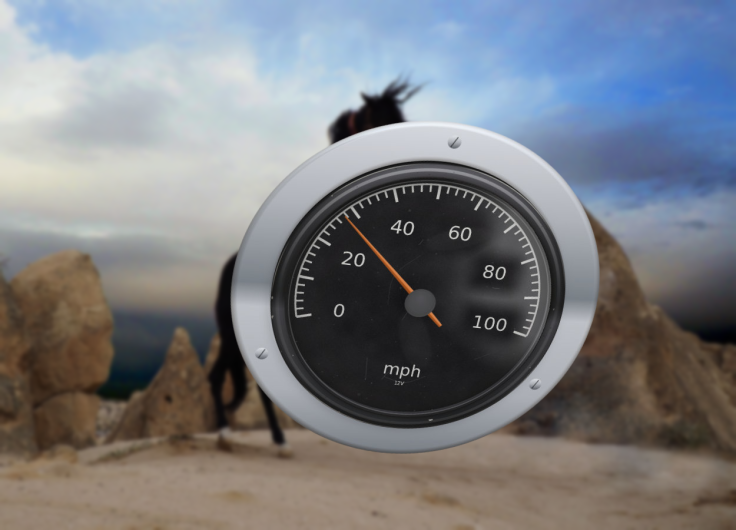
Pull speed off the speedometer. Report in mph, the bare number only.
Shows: 28
